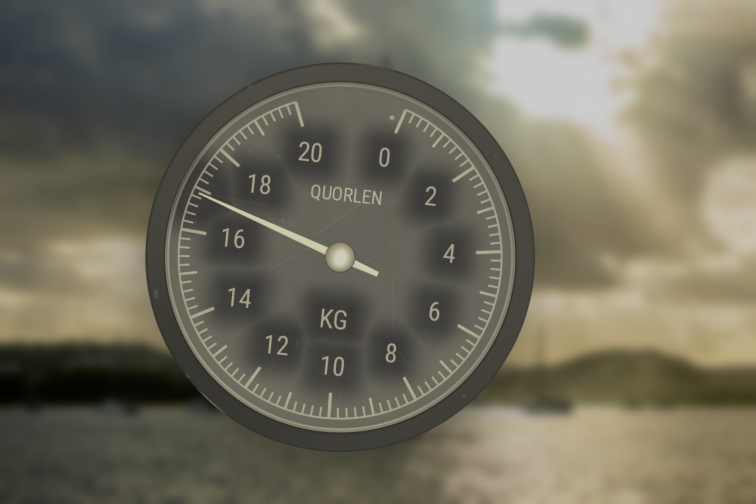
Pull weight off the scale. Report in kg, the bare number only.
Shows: 16.9
